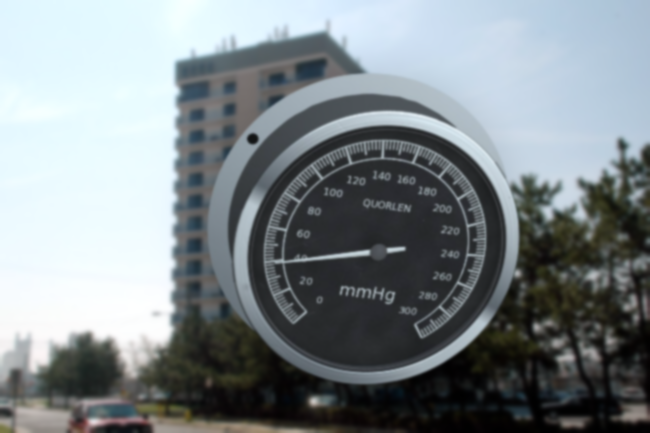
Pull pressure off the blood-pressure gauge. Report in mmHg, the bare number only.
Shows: 40
